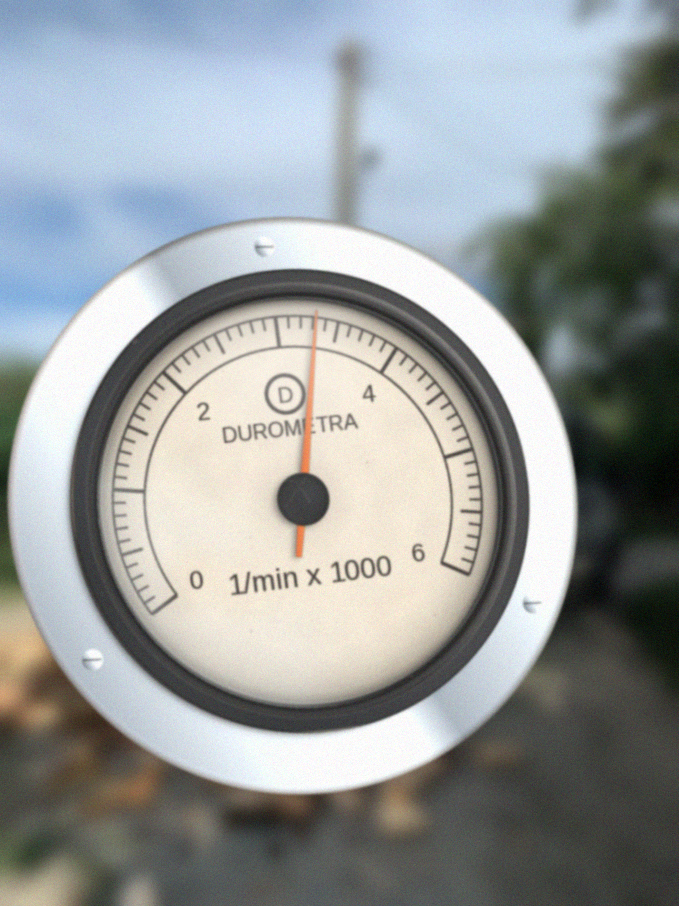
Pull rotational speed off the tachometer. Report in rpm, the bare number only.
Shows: 3300
